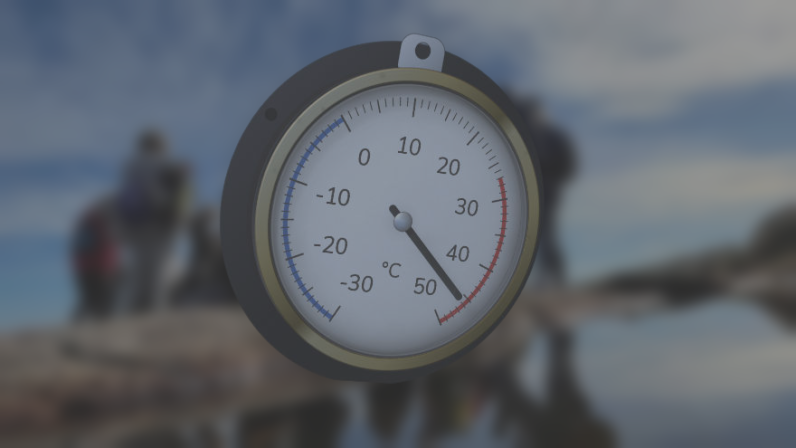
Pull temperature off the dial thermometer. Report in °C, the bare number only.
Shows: 46
